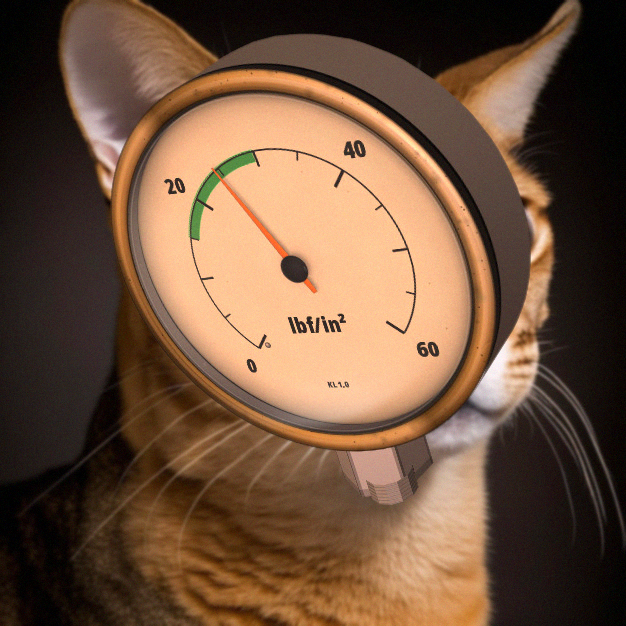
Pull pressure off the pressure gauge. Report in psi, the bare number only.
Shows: 25
